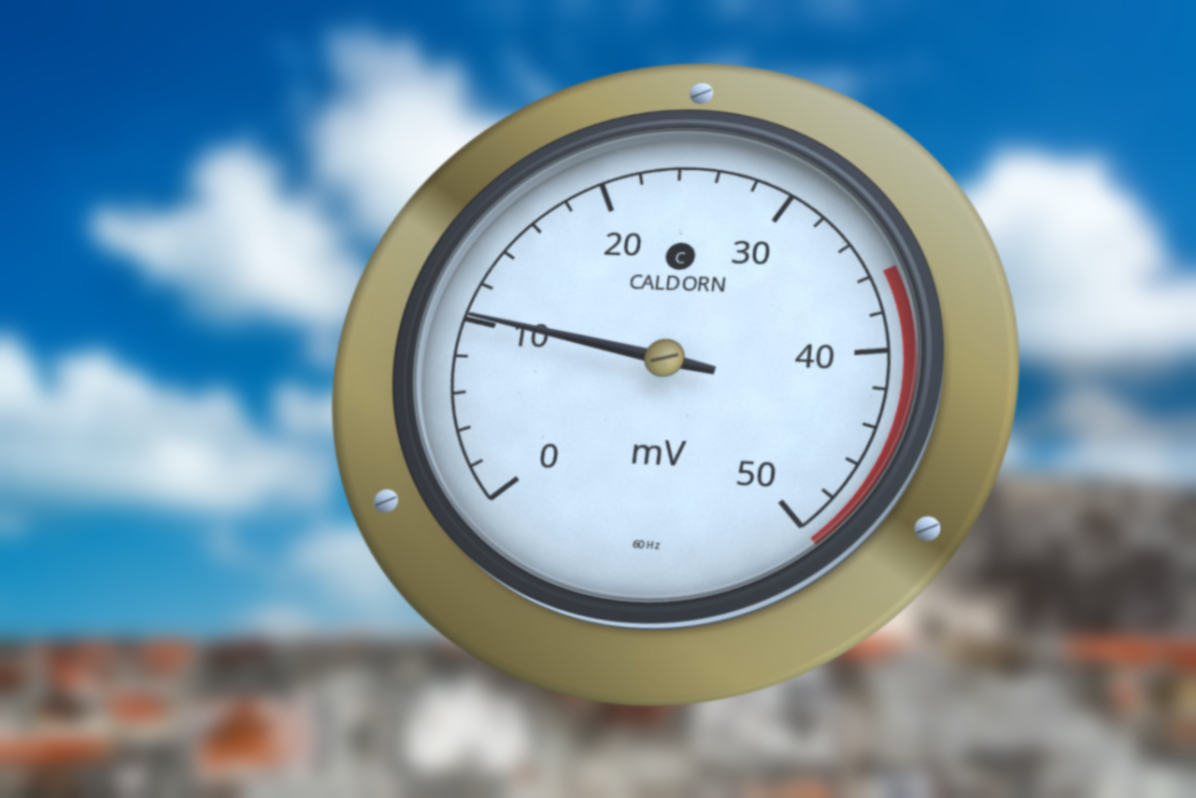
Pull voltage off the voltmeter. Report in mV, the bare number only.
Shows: 10
